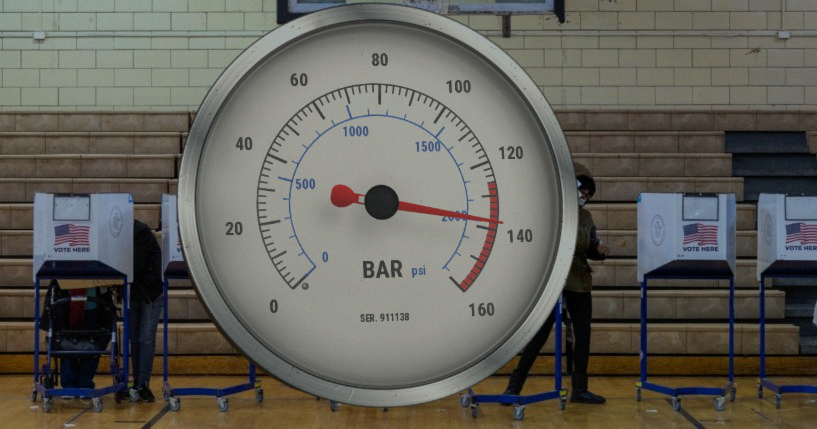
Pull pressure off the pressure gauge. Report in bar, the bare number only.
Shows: 138
